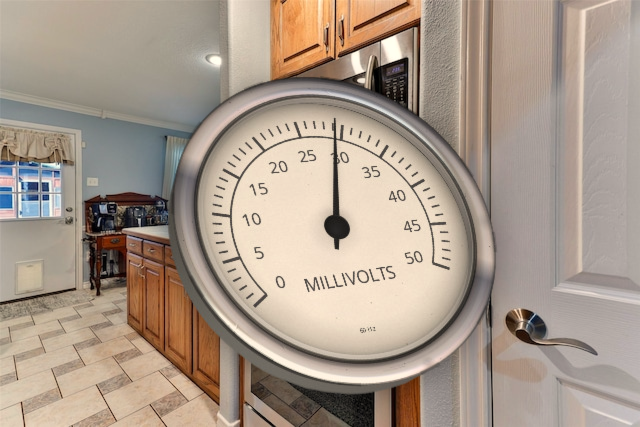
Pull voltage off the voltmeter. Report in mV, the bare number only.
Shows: 29
